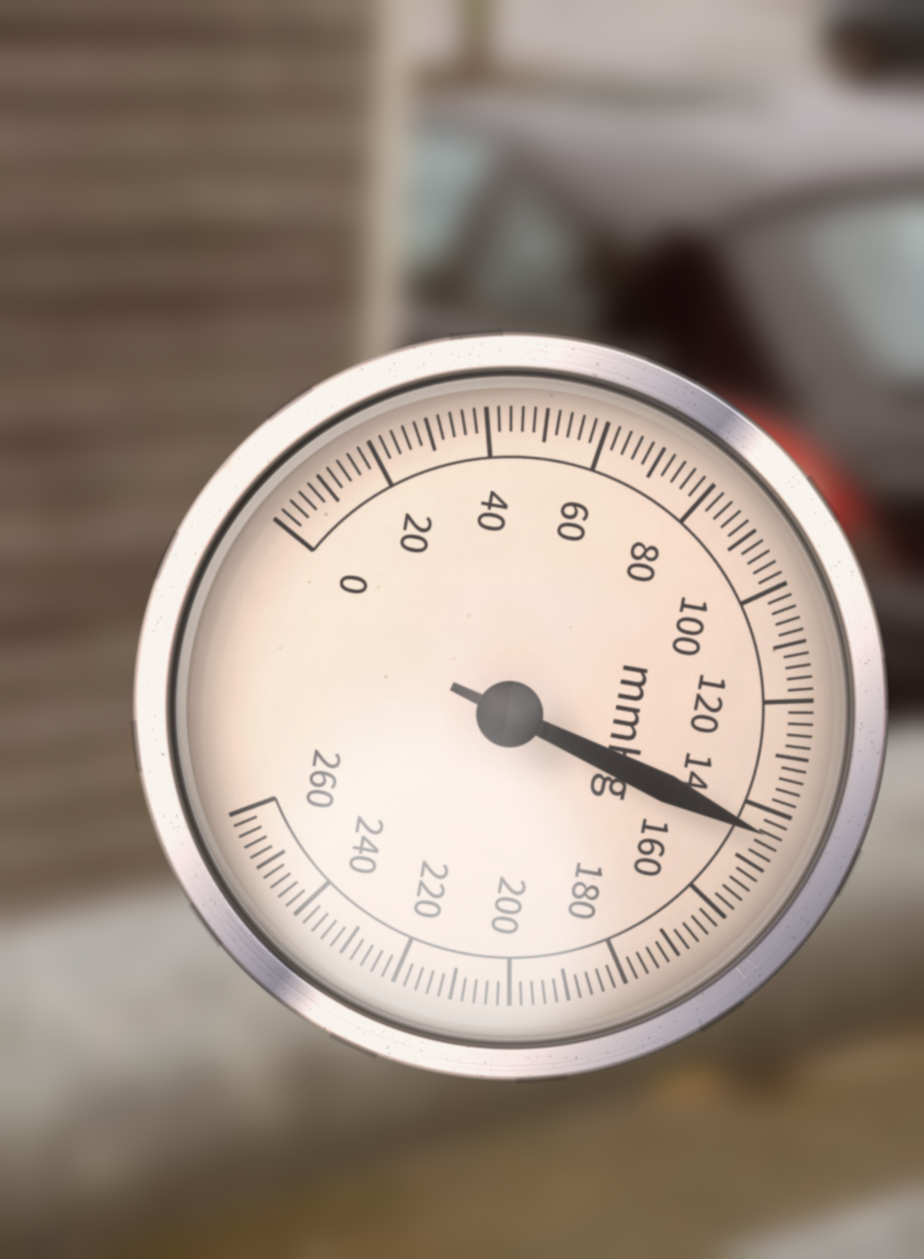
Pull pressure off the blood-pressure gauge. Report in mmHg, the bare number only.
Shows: 144
